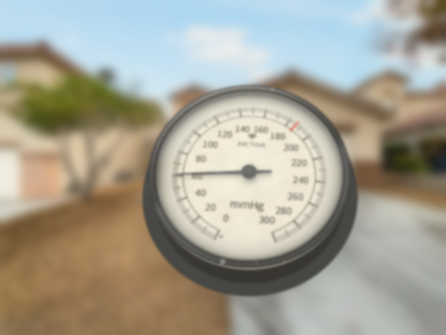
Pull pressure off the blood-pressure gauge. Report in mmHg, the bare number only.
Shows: 60
